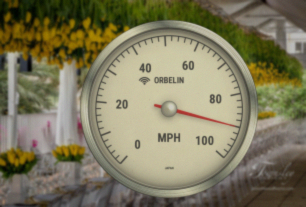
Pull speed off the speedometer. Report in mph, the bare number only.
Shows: 90
